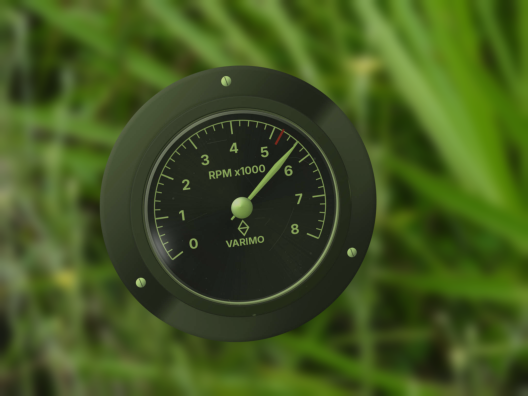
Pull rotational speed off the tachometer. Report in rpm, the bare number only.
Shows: 5600
